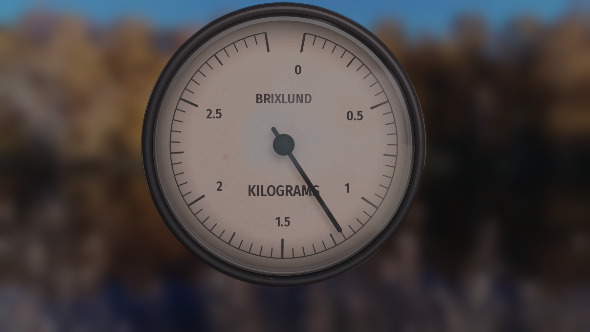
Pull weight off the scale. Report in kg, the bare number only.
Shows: 1.2
